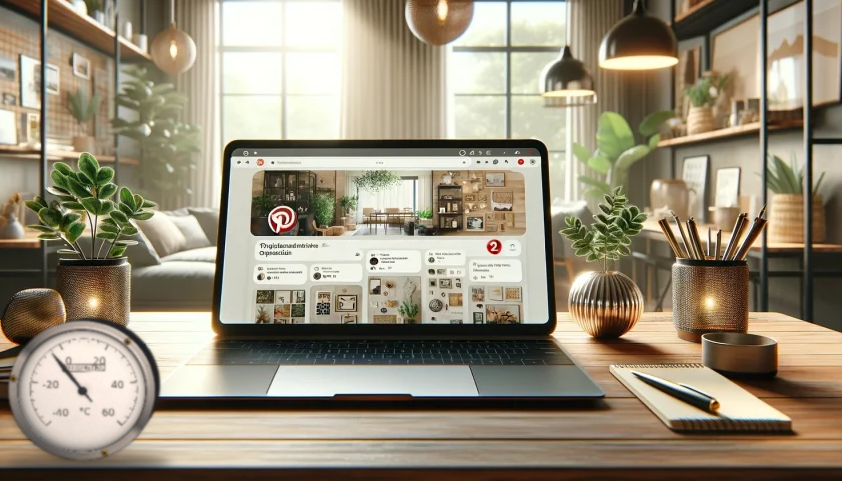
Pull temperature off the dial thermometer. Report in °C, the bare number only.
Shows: -4
